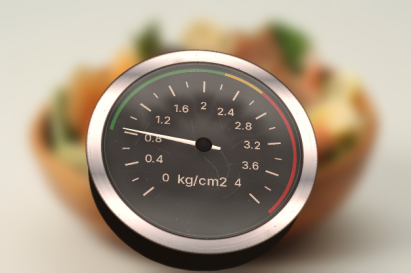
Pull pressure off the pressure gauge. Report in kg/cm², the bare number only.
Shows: 0.8
